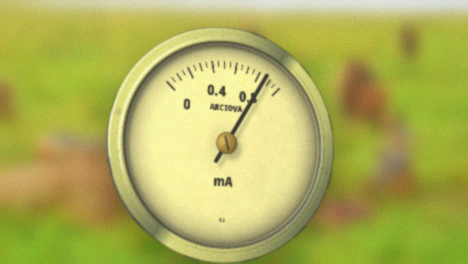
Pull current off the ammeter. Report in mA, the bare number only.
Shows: 0.85
